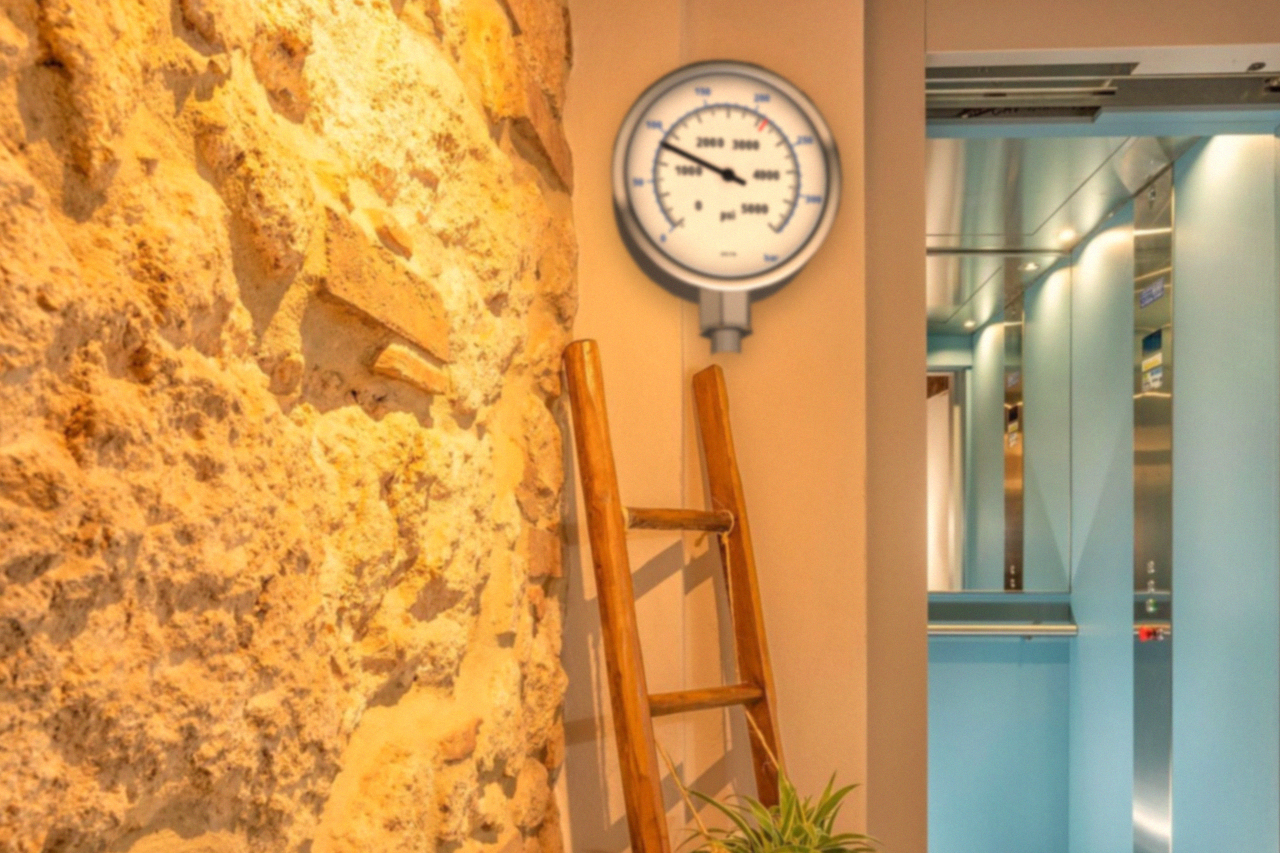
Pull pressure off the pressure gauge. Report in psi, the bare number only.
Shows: 1250
